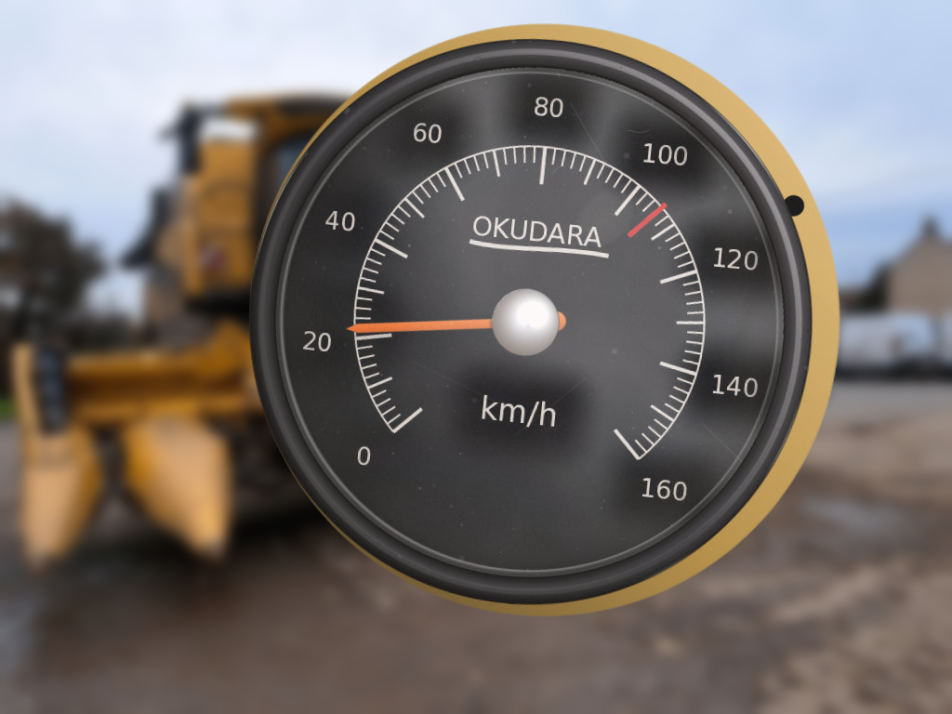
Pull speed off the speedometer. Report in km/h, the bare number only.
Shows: 22
